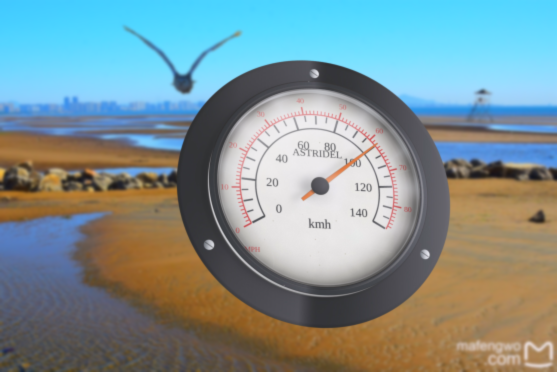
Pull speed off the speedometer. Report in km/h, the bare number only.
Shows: 100
